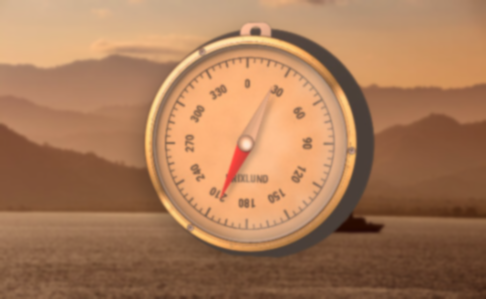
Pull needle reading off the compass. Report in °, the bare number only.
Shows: 205
